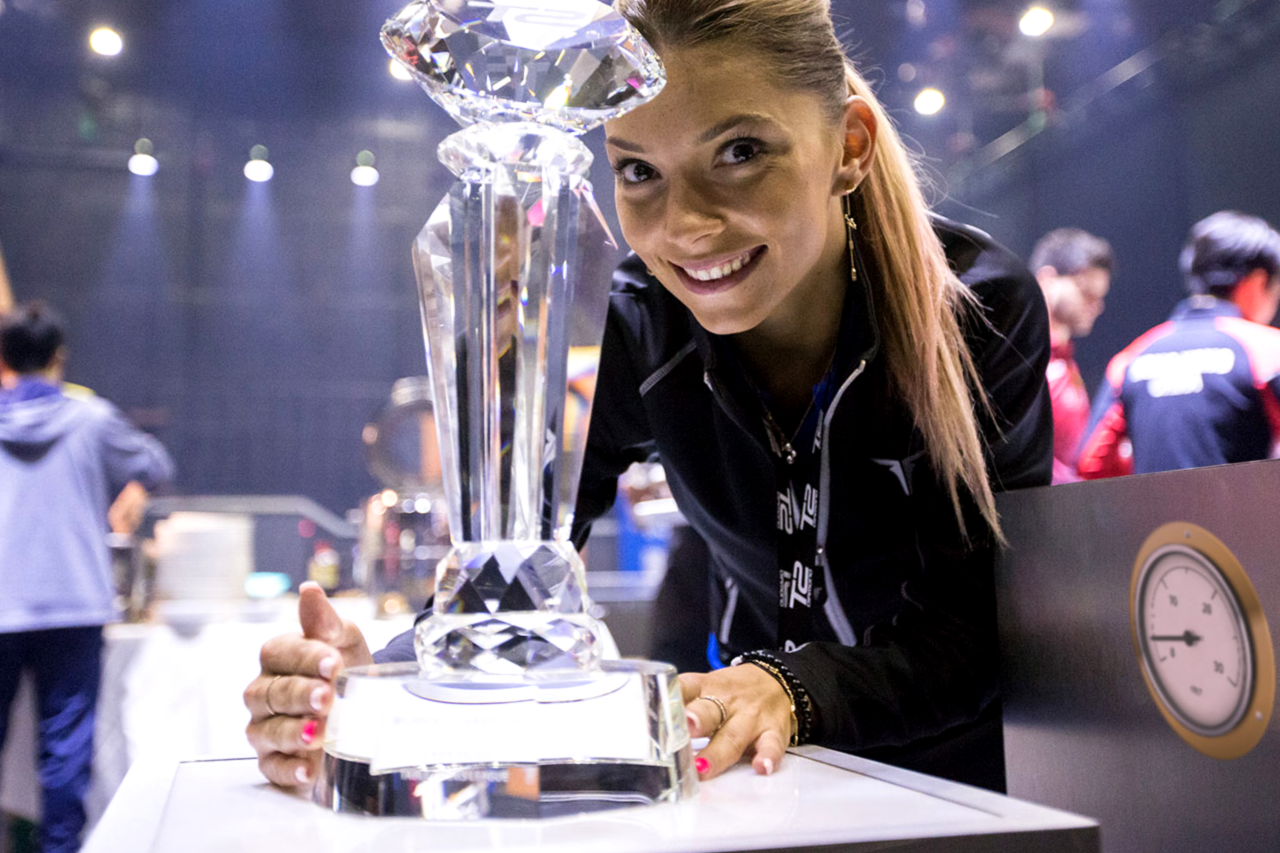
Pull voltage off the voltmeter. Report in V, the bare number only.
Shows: 2.5
